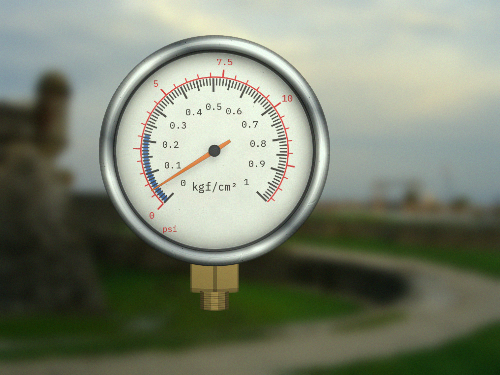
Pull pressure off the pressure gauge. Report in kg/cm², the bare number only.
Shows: 0.05
